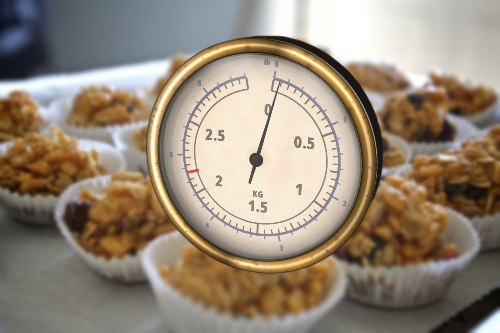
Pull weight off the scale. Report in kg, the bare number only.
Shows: 0.05
